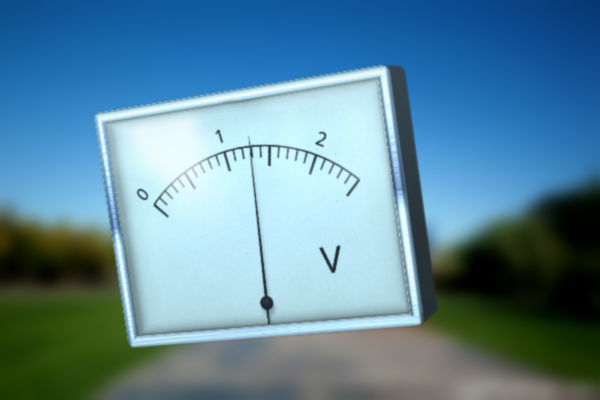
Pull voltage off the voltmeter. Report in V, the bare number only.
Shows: 1.3
